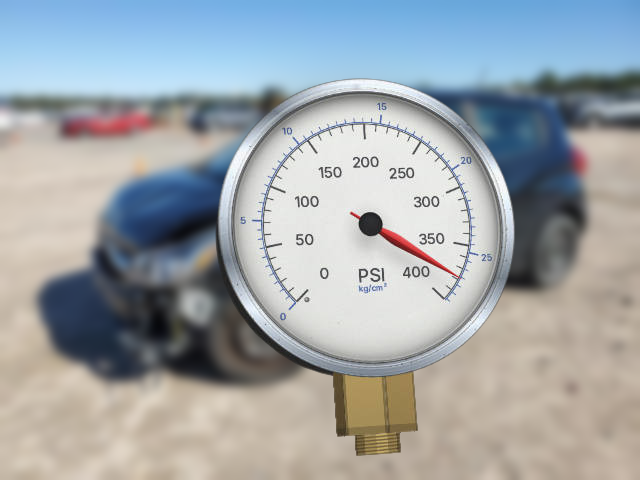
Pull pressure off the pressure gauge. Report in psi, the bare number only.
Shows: 380
